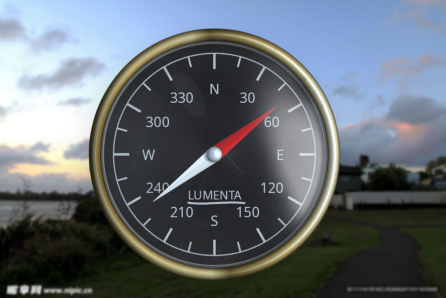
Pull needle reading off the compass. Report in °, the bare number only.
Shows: 52.5
